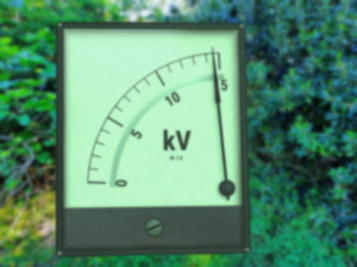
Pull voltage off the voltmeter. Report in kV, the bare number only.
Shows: 14.5
